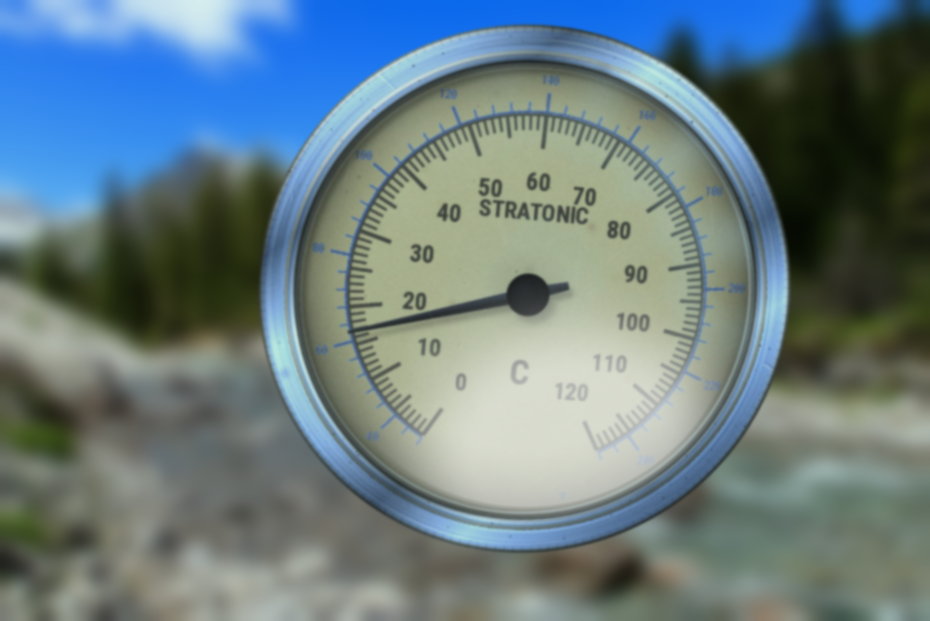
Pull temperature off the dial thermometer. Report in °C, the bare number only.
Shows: 17
